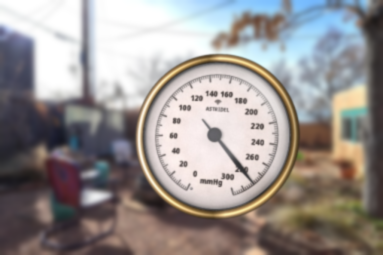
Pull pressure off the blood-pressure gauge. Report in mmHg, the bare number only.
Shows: 280
